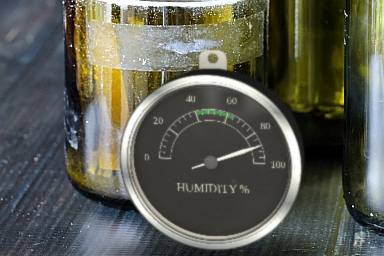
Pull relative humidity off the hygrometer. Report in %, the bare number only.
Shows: 88
